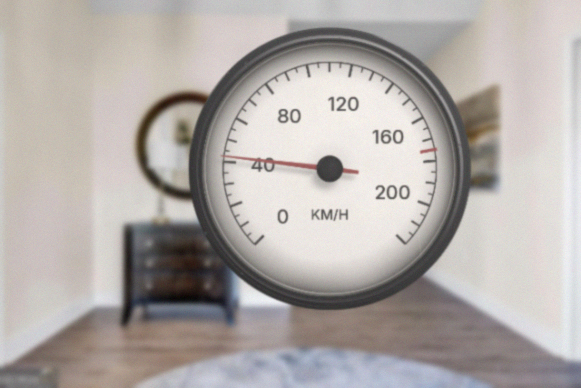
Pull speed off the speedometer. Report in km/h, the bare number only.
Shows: 42.5
